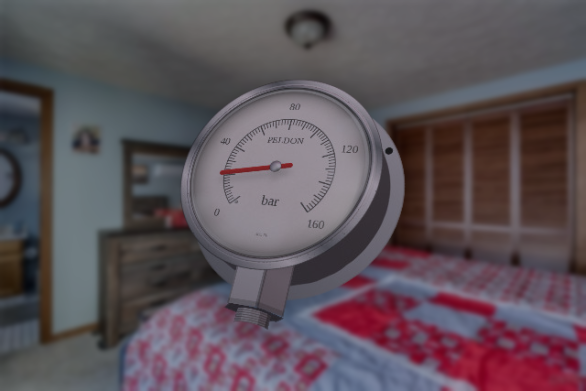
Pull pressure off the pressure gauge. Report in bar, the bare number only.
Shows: 20
